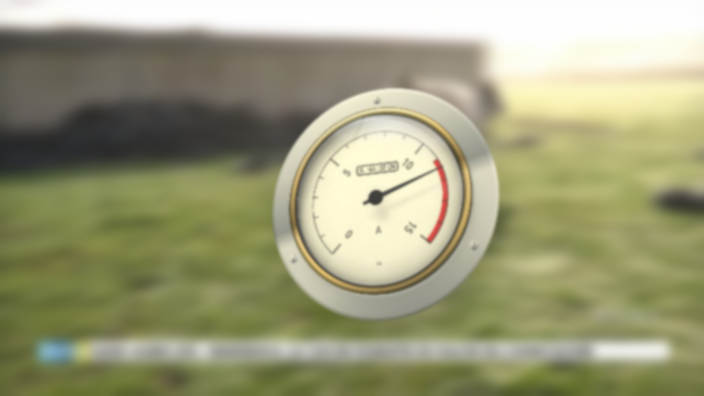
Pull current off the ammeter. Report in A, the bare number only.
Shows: 11.5
